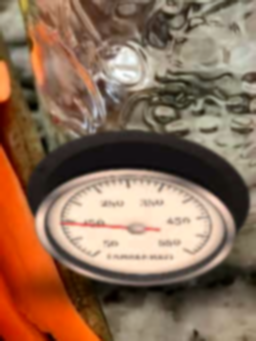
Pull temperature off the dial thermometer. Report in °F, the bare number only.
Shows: 150
